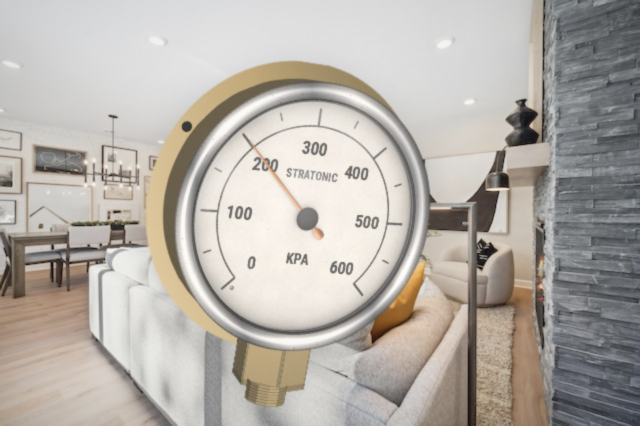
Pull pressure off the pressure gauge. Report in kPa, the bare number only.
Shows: 200
